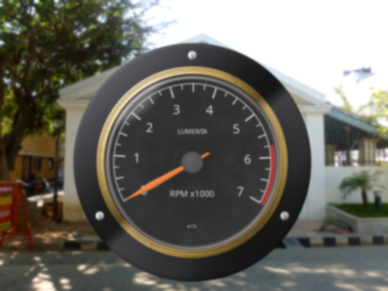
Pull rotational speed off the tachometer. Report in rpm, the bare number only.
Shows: 0
